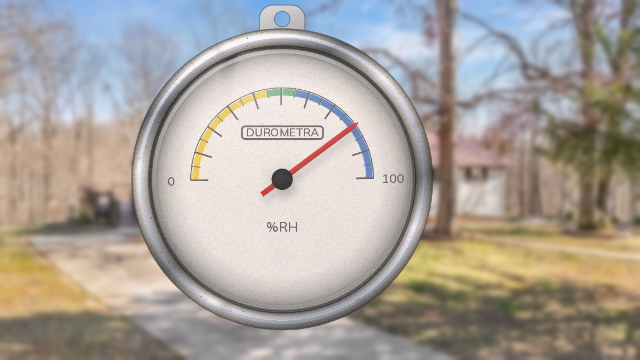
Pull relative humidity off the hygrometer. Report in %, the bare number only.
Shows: 80
